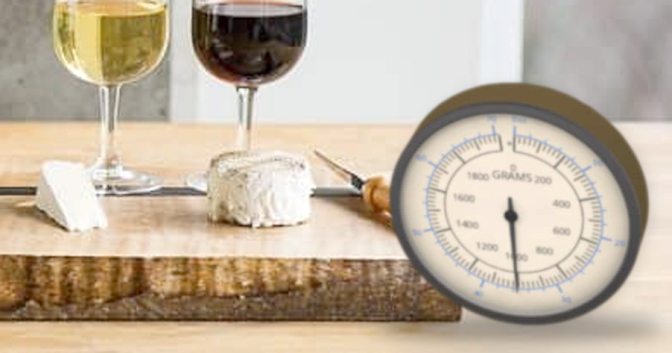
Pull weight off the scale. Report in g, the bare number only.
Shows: 1000
